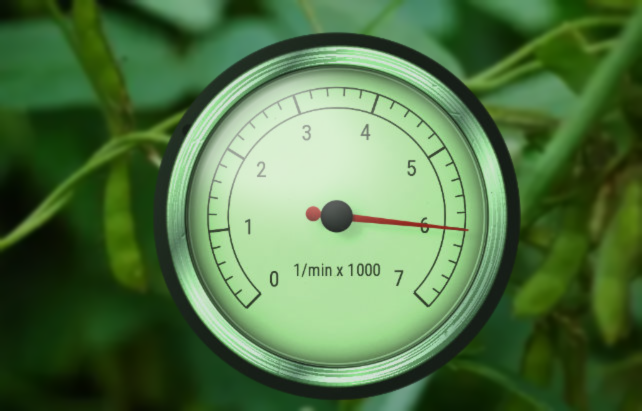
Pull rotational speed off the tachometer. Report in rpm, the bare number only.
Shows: 6000
